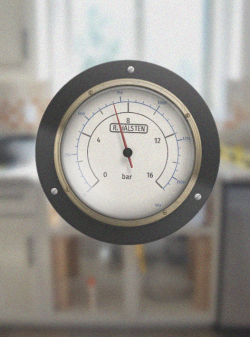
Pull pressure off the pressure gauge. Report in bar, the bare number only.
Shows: 7
